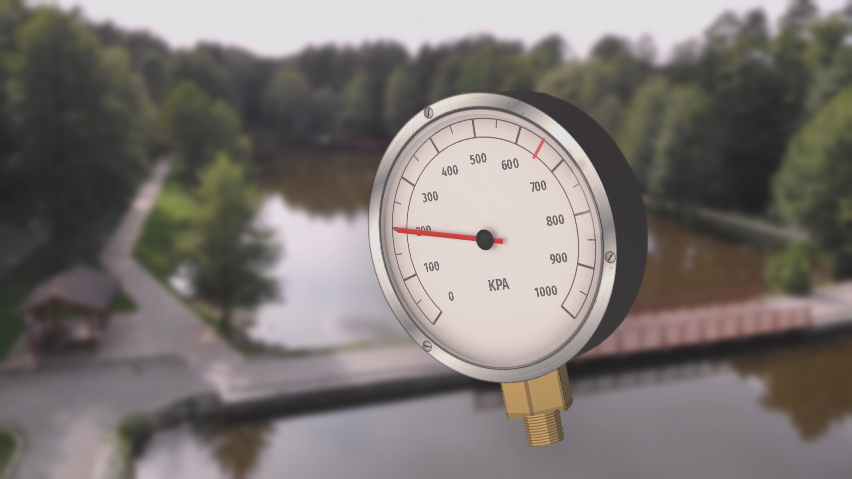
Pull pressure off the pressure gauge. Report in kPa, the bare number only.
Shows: 200
